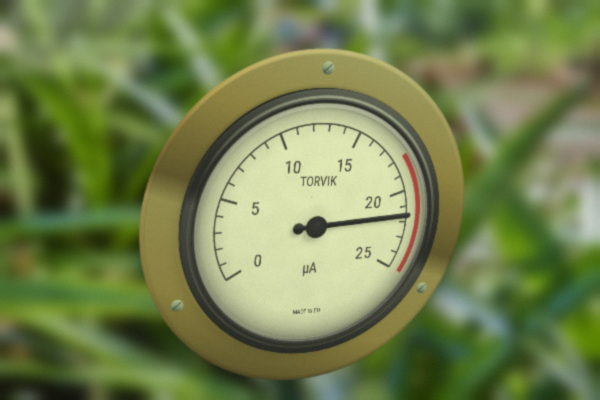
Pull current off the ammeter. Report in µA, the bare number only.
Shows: 21.5
